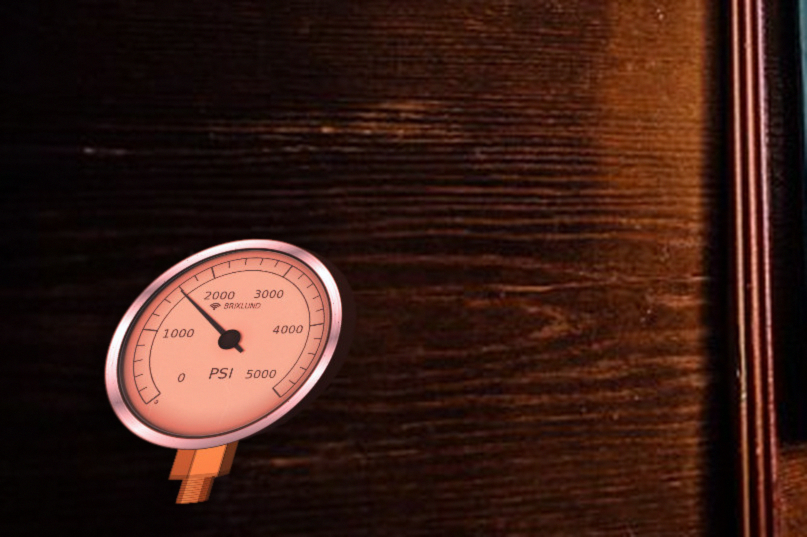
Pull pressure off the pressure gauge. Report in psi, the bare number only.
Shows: 1600
